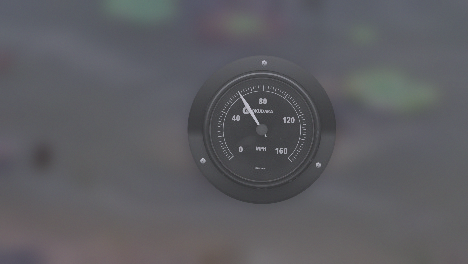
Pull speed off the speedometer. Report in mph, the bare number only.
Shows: 60
